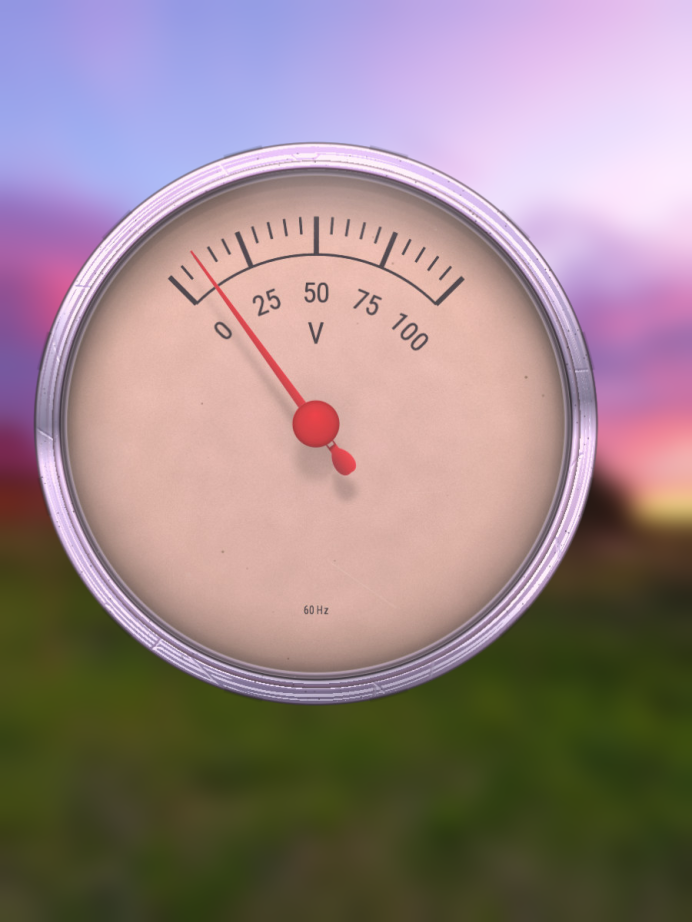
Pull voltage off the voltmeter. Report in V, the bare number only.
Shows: 10
